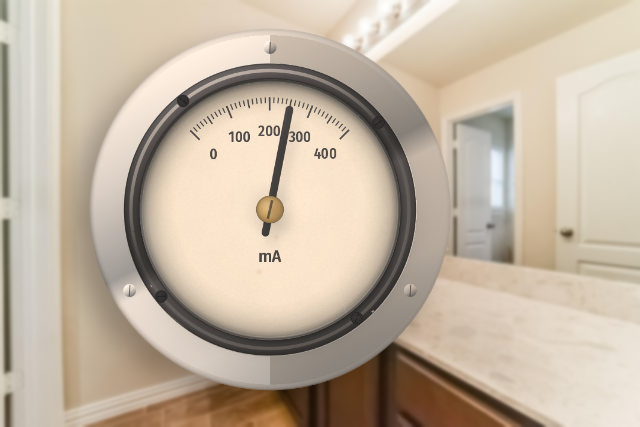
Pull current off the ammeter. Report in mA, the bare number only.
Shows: 250
